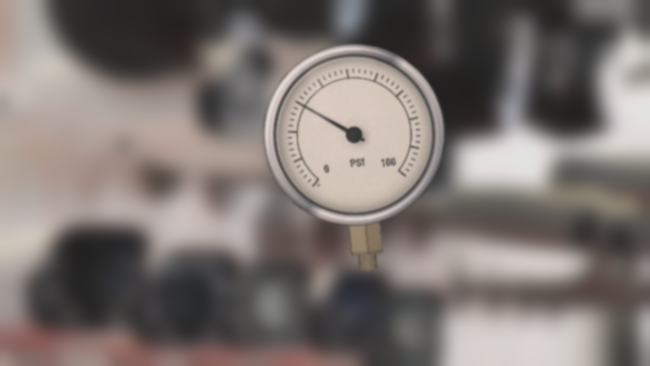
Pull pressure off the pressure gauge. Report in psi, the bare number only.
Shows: 30
